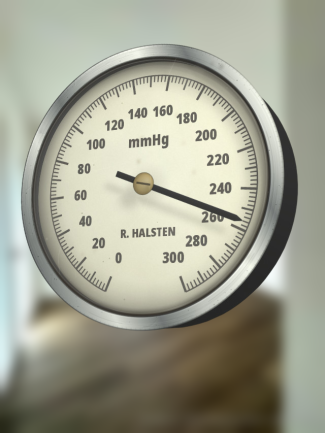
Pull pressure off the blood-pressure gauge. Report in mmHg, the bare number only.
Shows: 256
